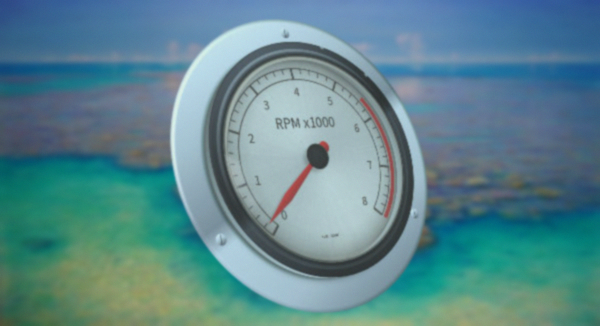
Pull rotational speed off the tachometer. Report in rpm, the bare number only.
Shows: 200
